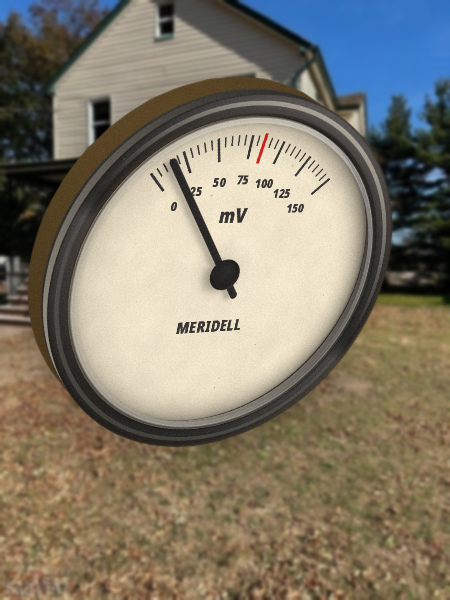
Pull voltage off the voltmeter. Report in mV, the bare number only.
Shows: 15
